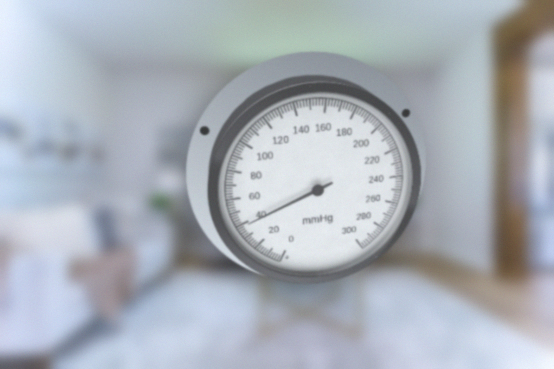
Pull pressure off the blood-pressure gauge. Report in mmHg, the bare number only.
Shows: 40
